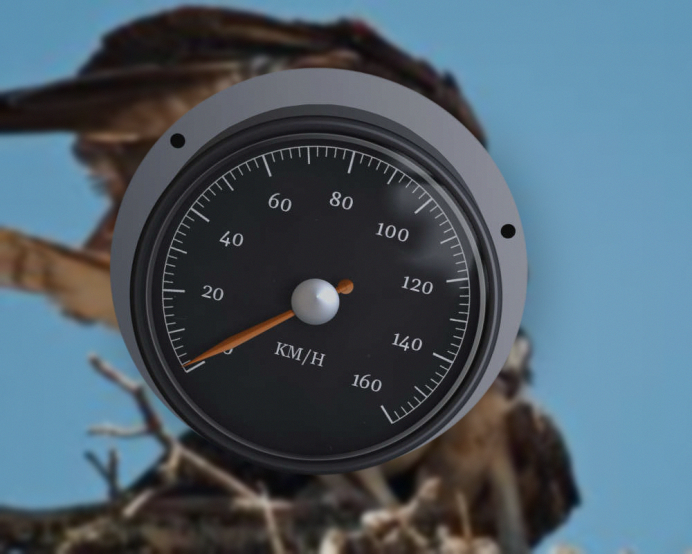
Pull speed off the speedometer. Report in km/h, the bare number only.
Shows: 2
